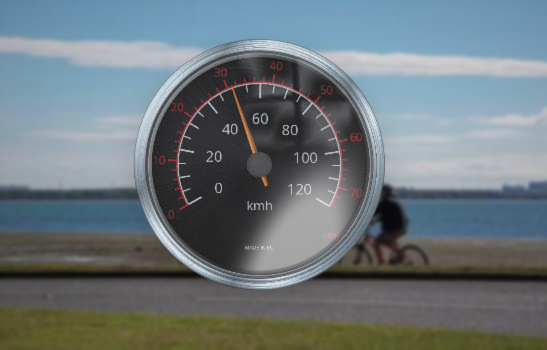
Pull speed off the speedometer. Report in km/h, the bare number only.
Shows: 50
